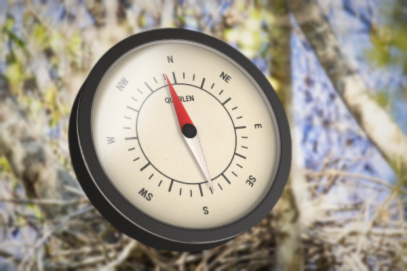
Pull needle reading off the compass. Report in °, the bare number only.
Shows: 350
